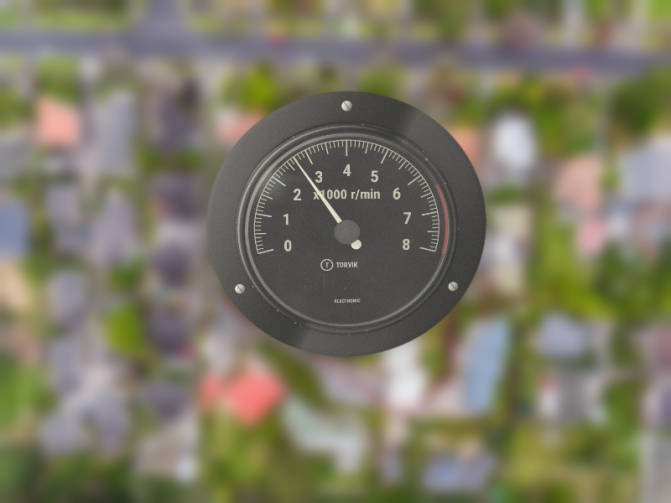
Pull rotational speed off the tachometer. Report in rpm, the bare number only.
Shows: 2700
